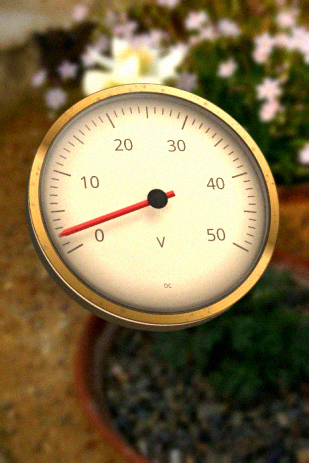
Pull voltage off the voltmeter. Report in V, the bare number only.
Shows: 2
